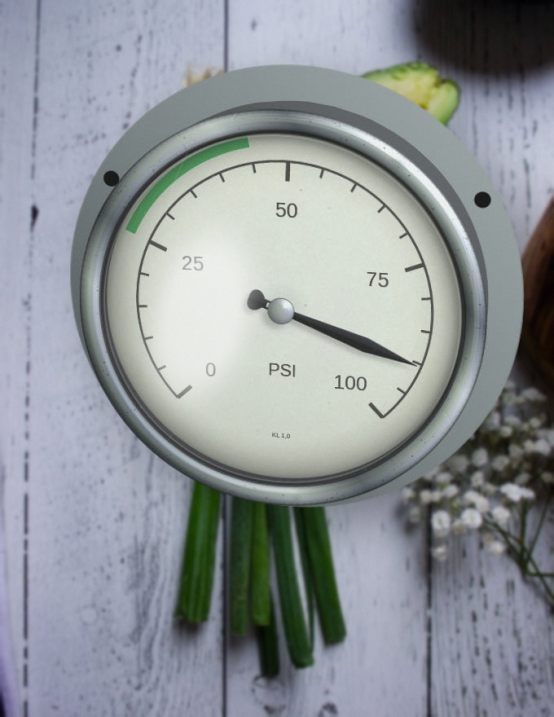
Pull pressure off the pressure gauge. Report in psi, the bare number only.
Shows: 90
